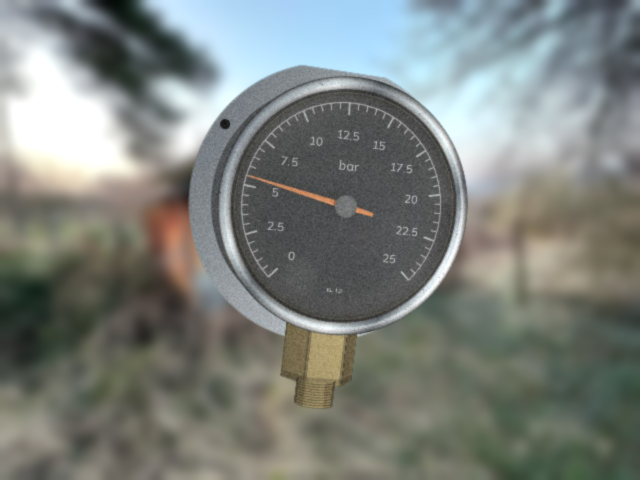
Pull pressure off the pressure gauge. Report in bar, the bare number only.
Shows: 5.5
